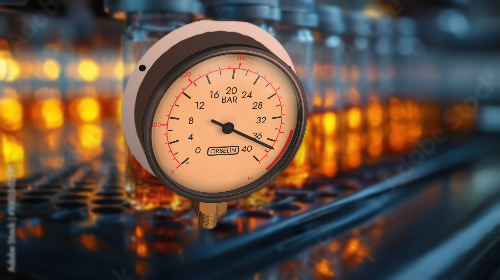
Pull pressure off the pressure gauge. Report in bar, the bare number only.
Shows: 37
